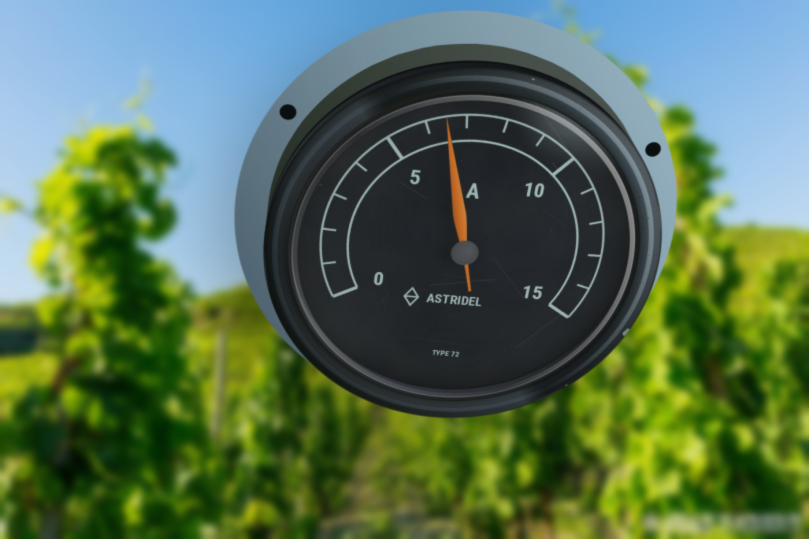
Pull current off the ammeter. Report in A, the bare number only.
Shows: 6.5
